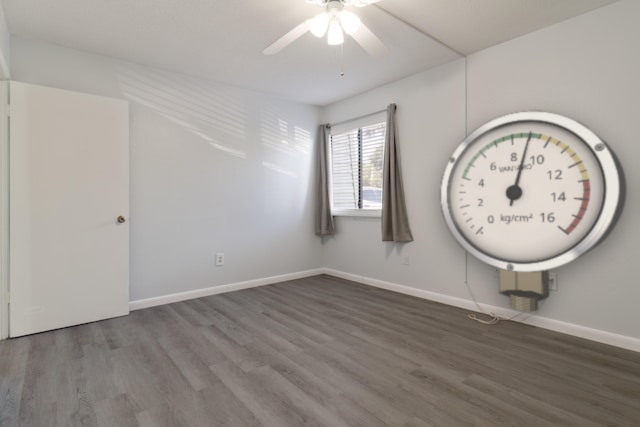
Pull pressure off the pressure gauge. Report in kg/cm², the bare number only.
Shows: 9
